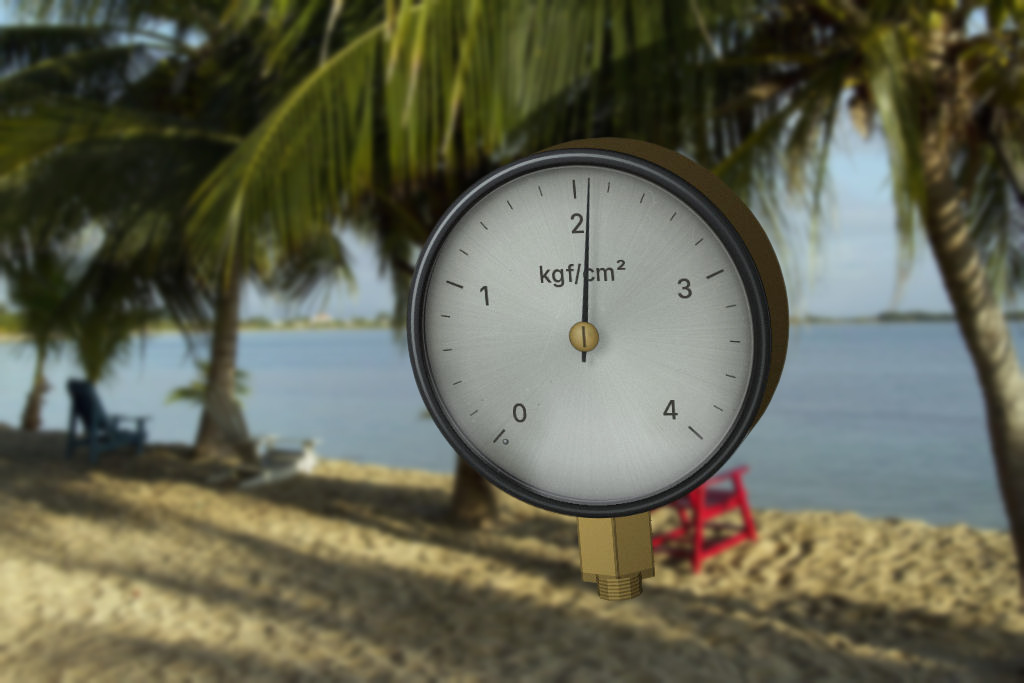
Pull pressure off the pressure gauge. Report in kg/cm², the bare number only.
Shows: 2.1
